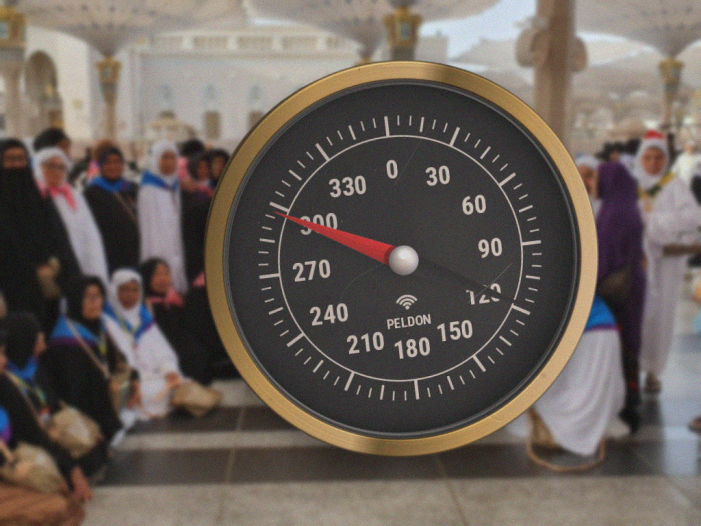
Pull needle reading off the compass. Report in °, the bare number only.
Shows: 297.5
